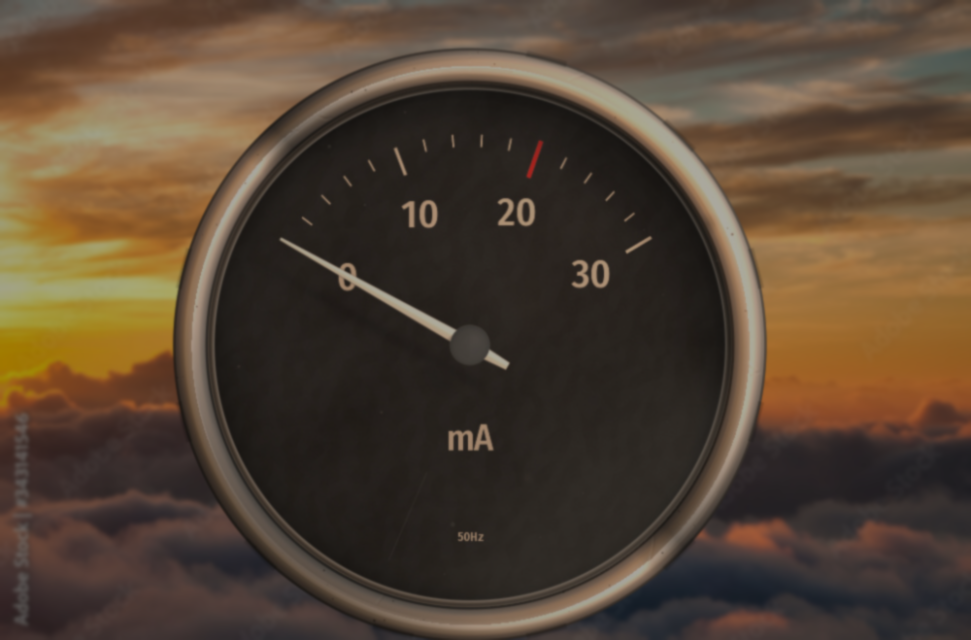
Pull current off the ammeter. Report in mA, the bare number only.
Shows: 0
